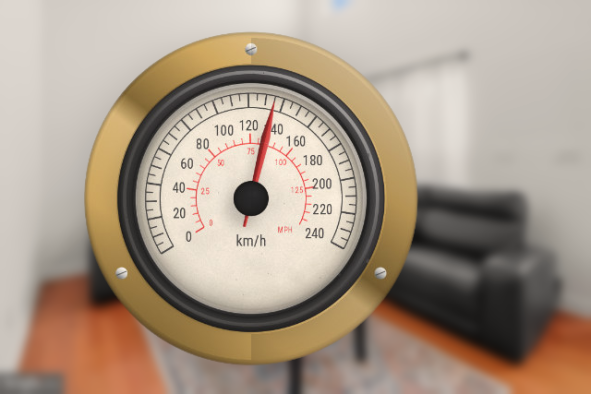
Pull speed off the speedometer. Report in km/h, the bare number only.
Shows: 135
